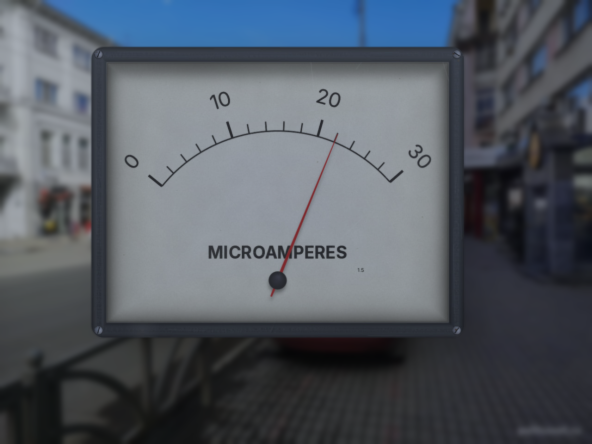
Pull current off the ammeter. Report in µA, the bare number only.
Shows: 22
